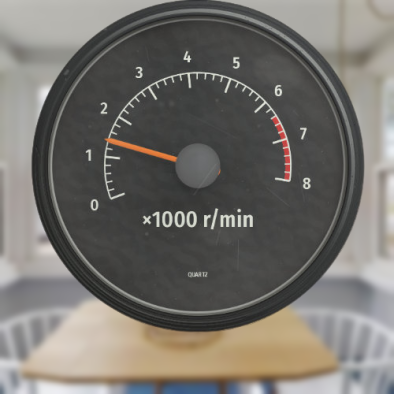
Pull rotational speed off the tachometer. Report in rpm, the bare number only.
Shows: 1400
